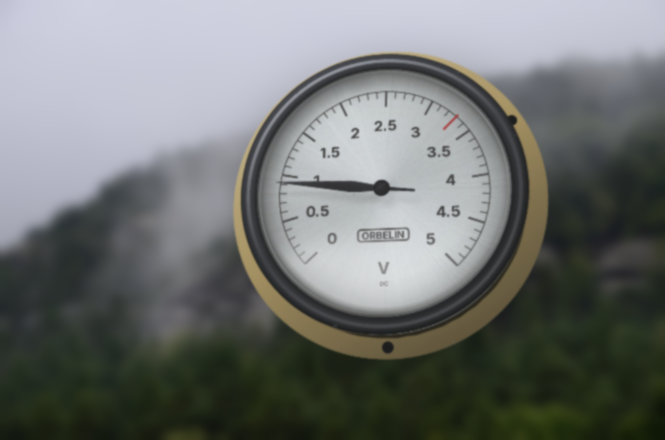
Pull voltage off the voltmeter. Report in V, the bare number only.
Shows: 0.9
